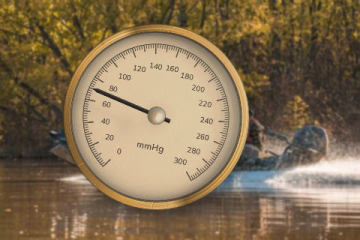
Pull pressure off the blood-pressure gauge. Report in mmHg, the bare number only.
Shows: 70
